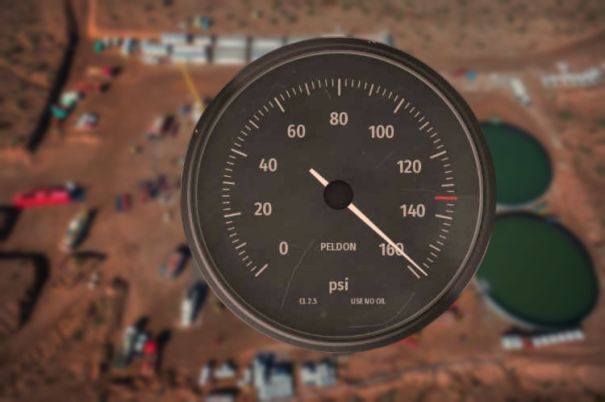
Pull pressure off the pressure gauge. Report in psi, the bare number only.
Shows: 158
